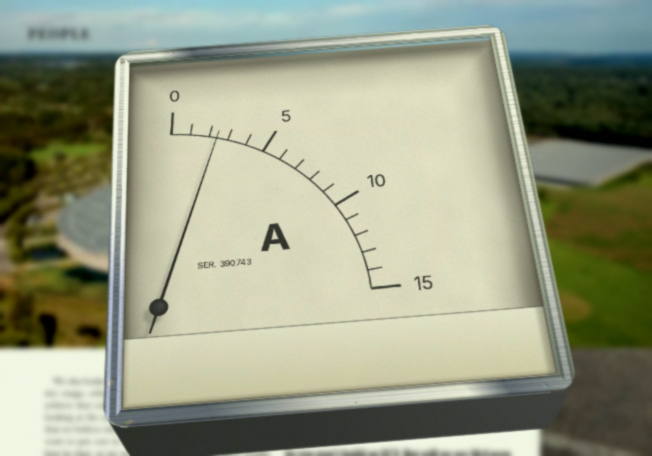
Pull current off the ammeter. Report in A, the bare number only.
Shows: 2.5
